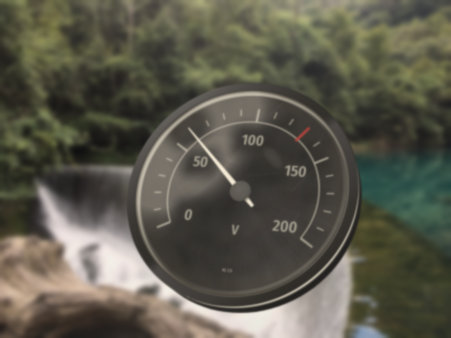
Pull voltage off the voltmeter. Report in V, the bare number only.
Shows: 60
